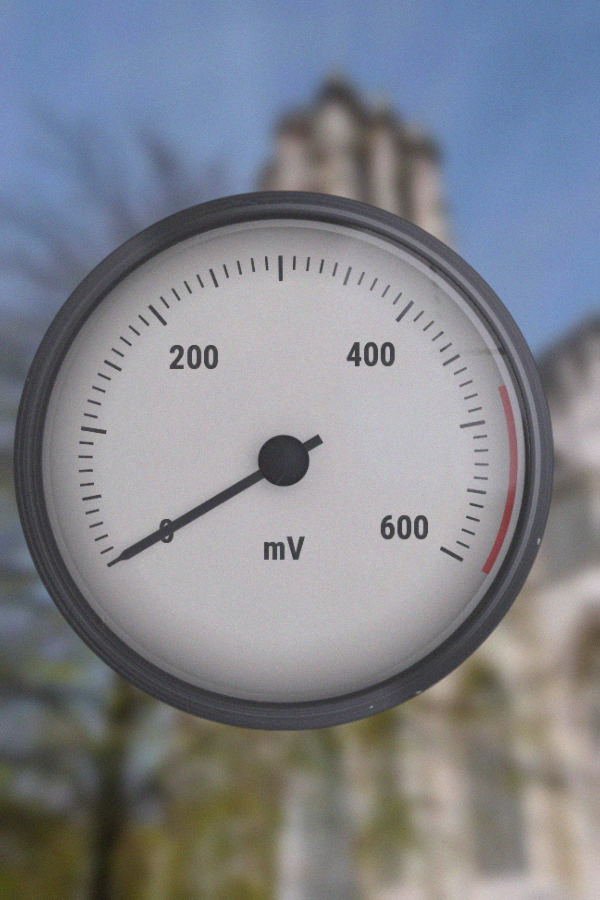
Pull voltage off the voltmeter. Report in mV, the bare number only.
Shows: 0
